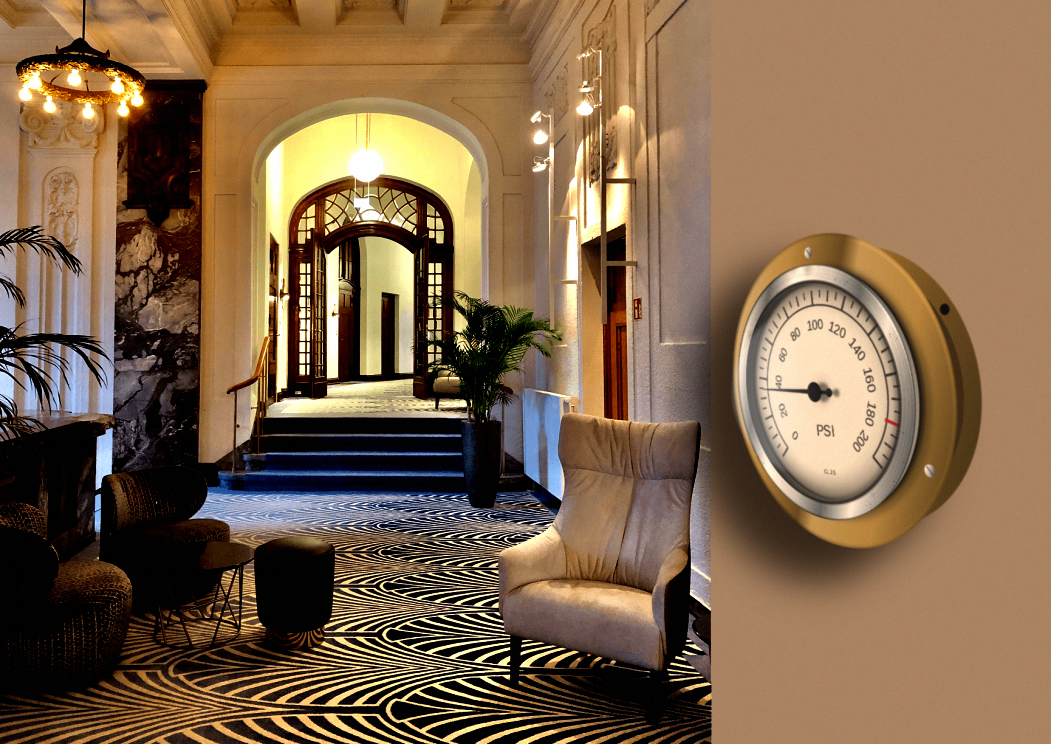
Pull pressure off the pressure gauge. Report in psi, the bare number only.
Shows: 35
